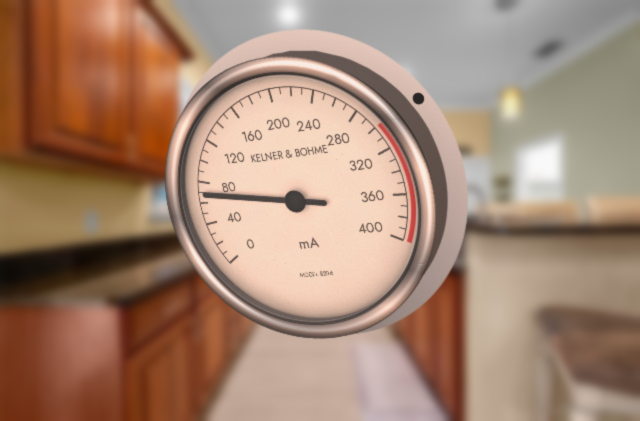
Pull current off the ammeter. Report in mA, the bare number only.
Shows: 70
